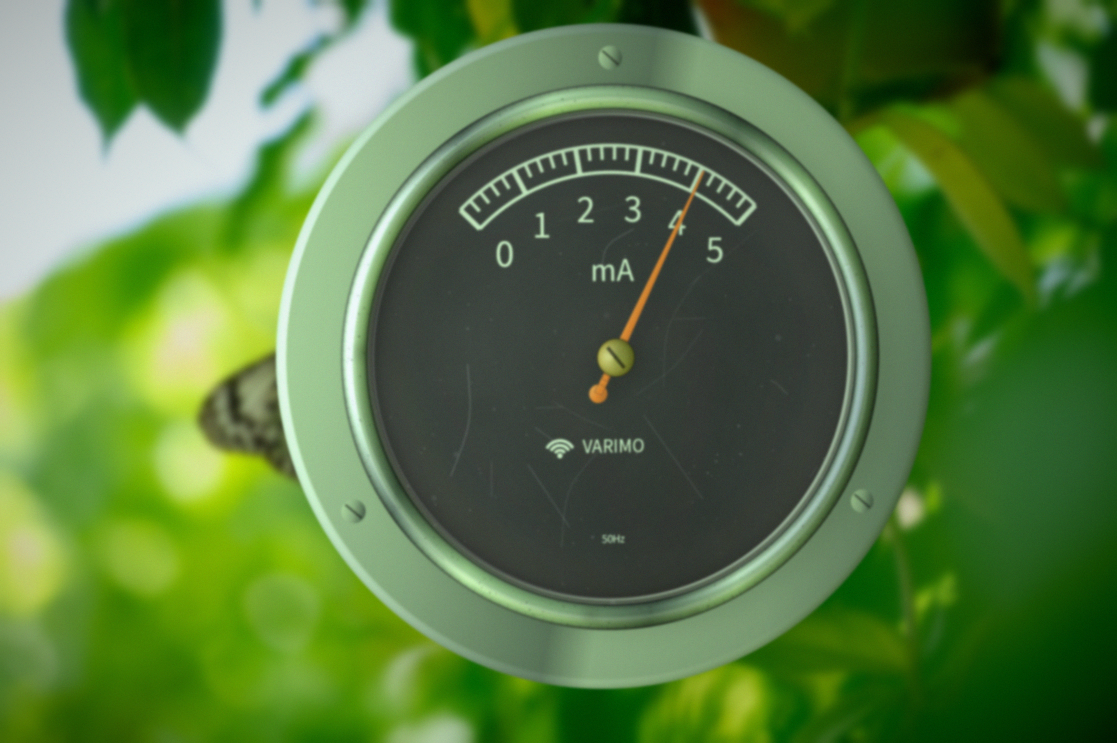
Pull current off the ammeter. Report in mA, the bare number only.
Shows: 4
